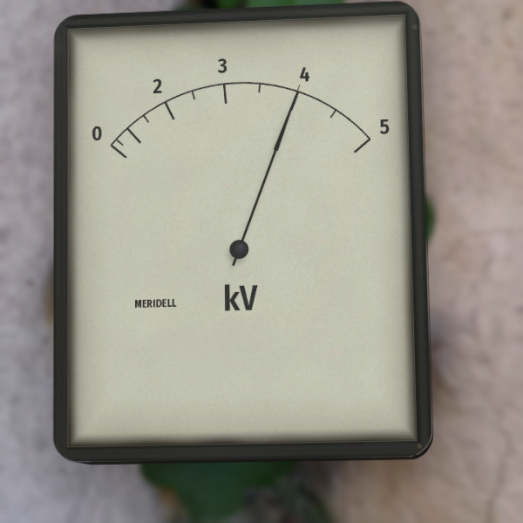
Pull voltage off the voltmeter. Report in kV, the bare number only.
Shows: 4
